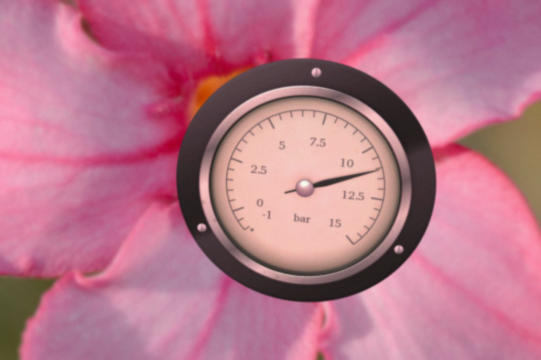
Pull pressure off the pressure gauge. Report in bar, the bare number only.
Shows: 11
